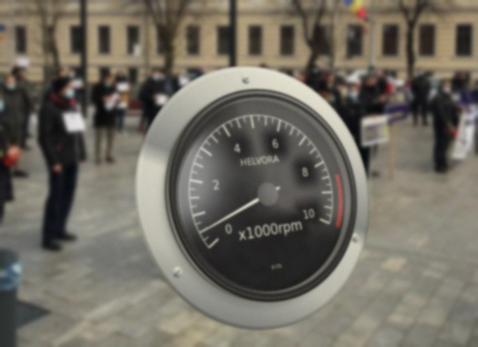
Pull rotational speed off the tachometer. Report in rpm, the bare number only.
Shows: 500
